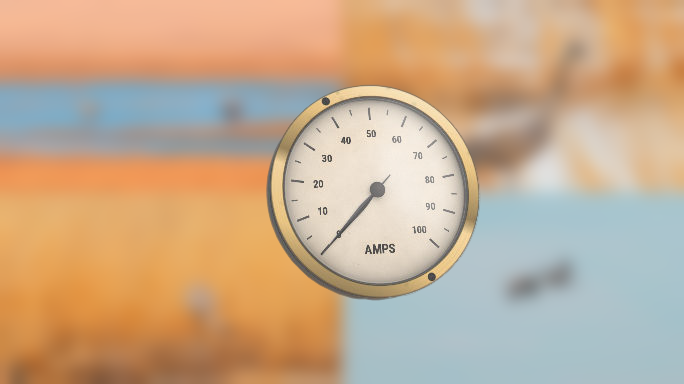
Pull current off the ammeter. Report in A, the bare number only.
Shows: 0
